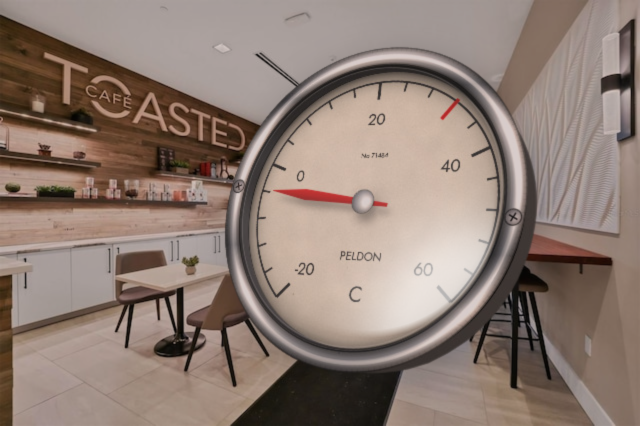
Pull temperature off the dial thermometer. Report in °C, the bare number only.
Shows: -4
